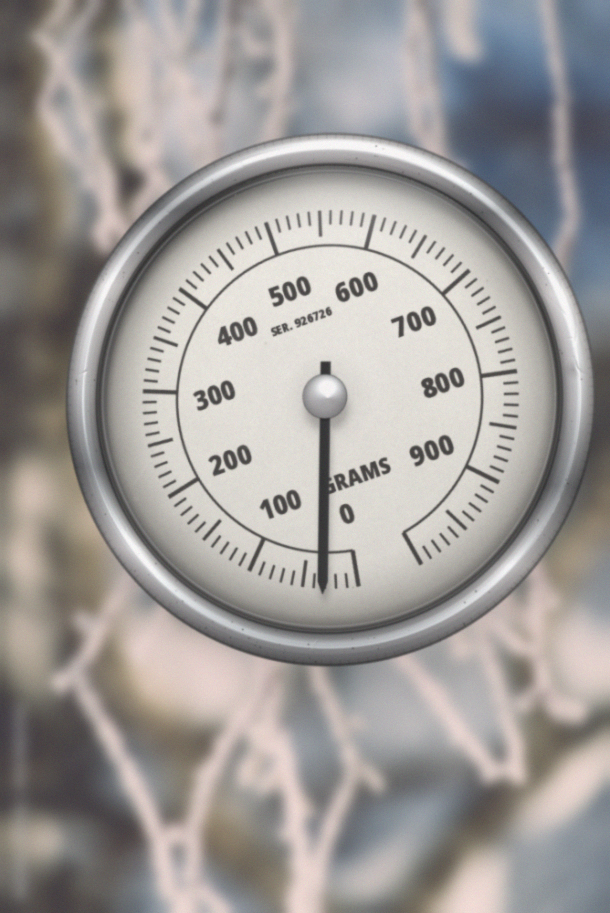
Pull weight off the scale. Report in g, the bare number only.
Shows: 30
